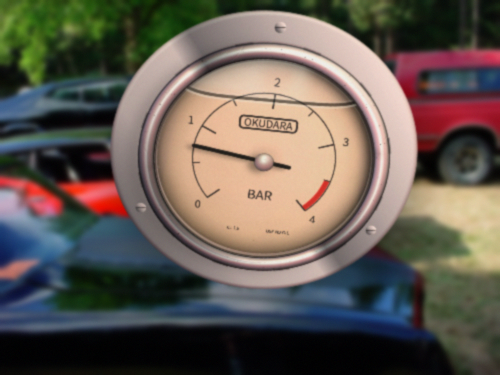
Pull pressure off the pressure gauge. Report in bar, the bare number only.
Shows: 0.75
